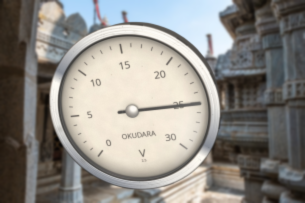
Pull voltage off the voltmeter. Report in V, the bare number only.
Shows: 25
